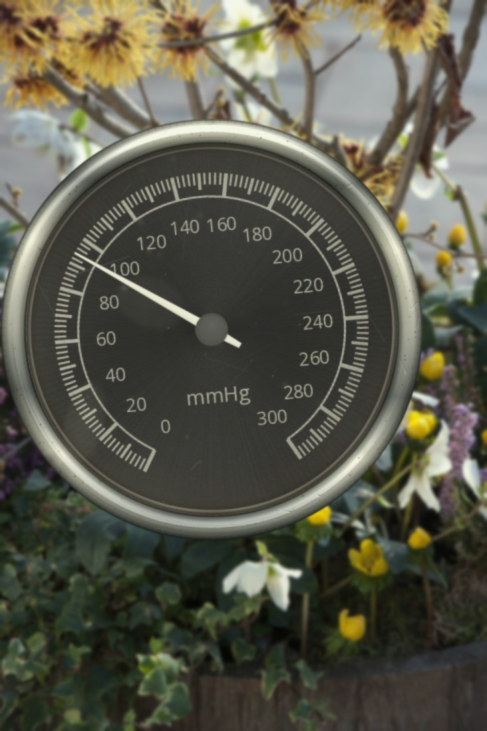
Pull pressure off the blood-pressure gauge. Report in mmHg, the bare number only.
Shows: 94
